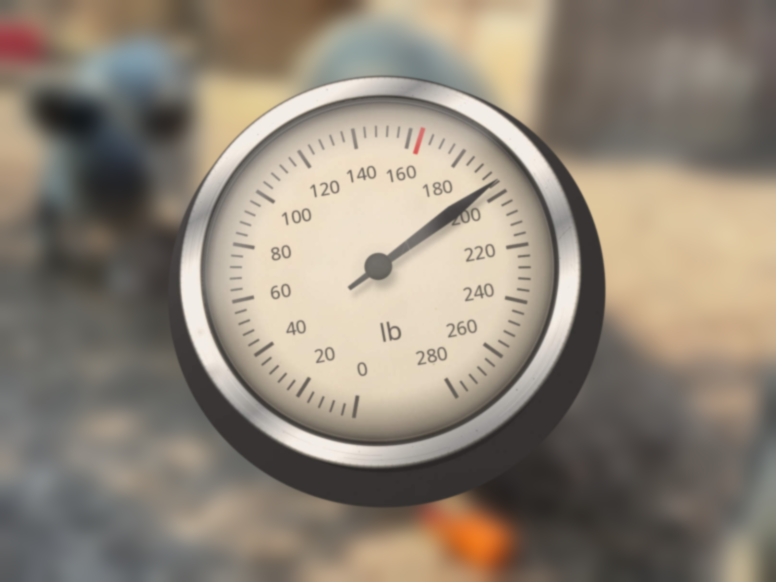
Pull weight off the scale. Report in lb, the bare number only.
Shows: 196
